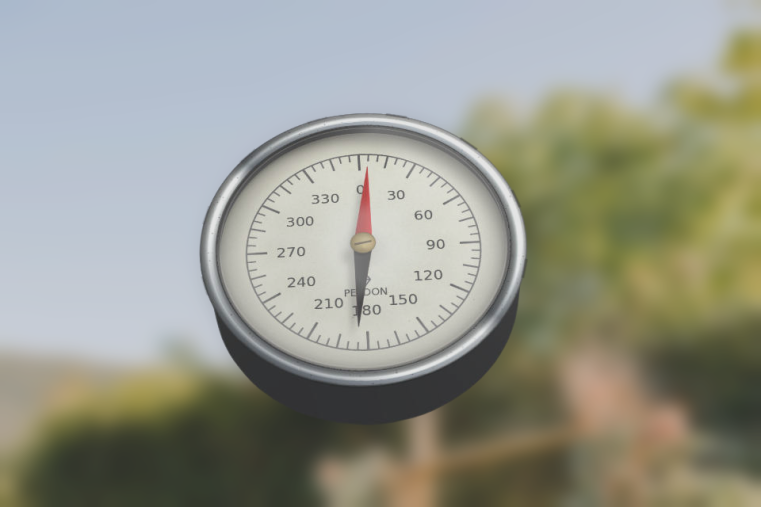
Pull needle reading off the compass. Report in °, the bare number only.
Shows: 5
